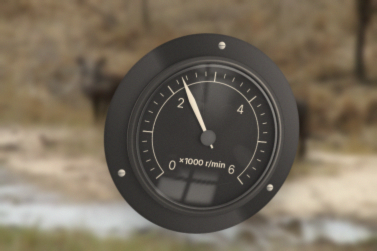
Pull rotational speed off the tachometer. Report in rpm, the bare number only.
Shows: 2300
